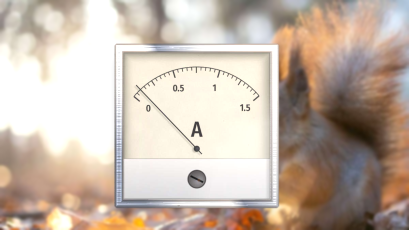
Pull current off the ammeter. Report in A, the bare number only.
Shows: 0.1
